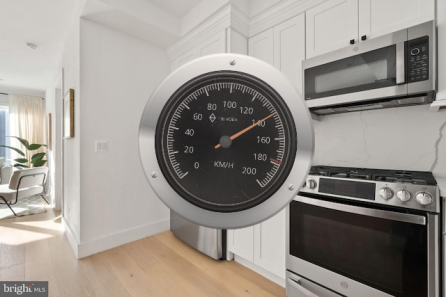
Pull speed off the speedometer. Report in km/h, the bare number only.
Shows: 140
